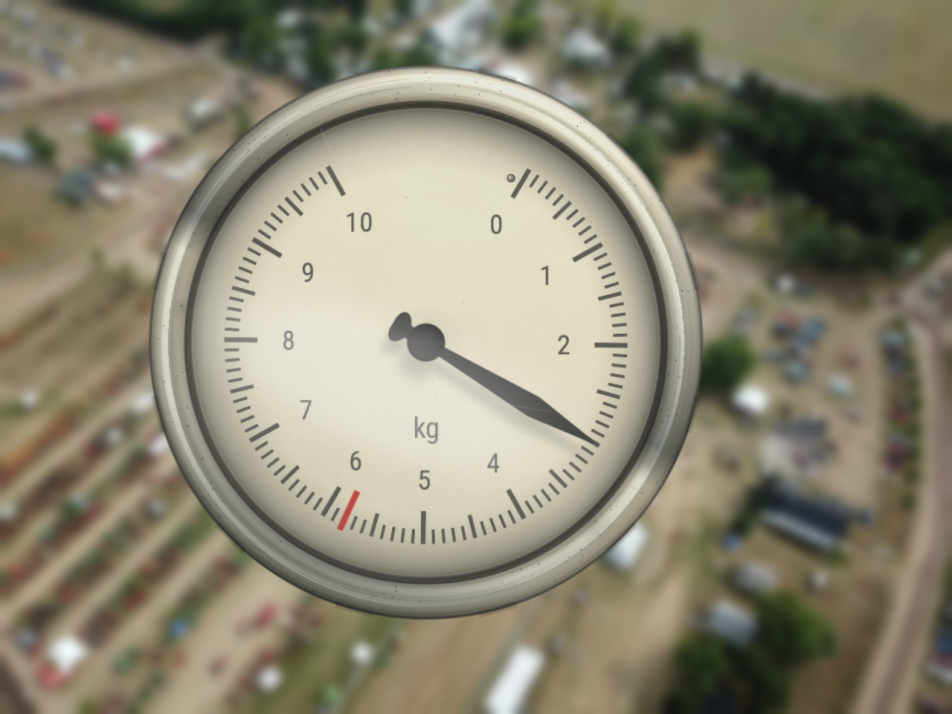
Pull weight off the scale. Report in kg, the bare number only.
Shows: 3
